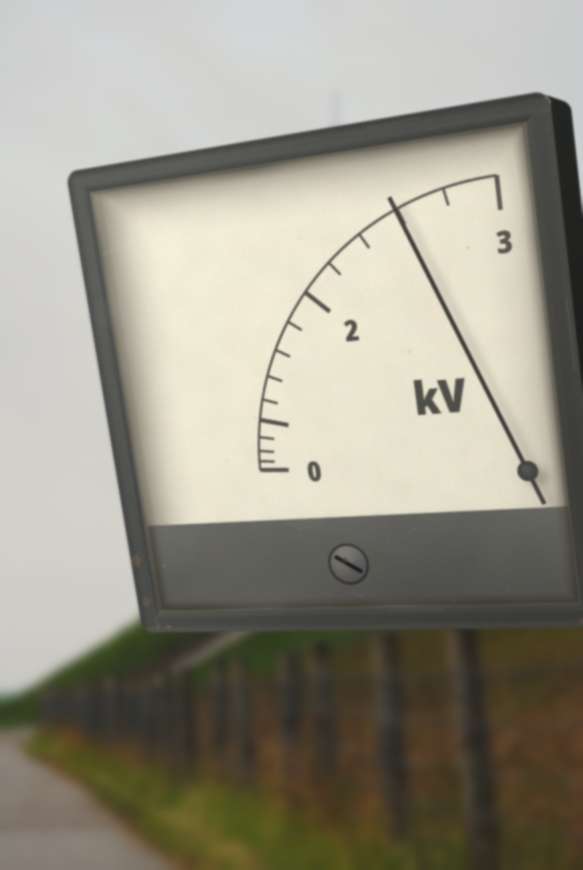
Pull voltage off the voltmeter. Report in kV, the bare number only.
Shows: 2.6
